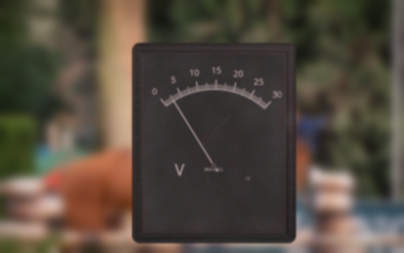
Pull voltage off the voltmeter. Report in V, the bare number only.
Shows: 2.5
